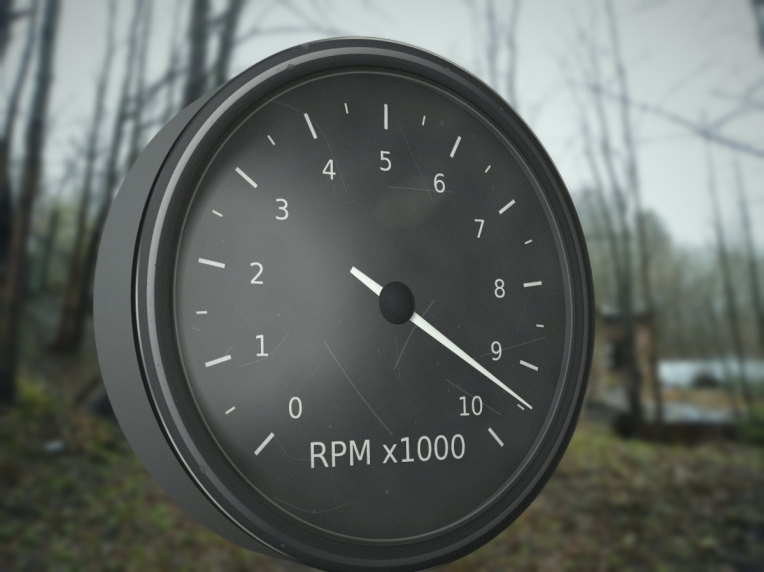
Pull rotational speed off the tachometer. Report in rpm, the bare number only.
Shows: 9500
